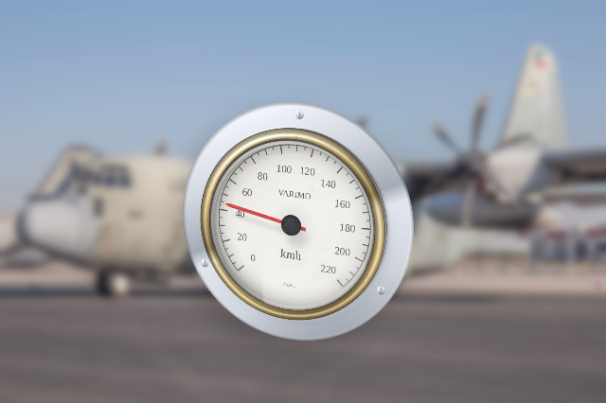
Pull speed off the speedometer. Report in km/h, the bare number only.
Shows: 45
